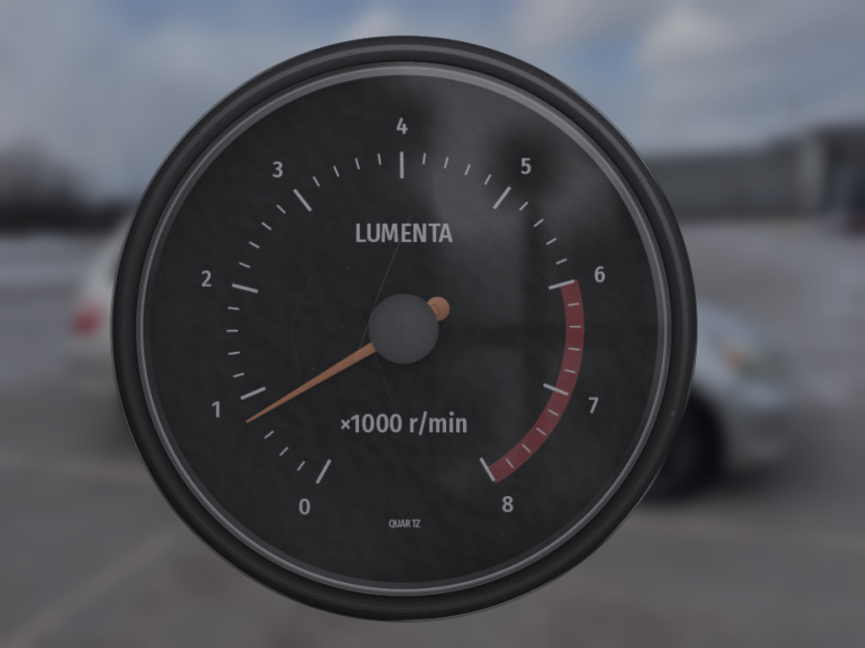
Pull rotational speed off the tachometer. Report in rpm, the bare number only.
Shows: 800
